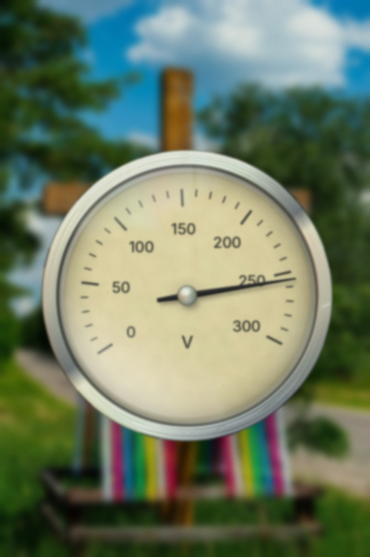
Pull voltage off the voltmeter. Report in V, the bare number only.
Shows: 255
